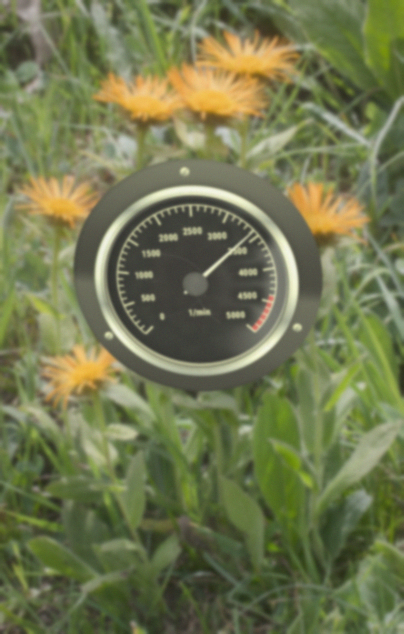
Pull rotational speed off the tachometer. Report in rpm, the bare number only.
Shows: 3400
